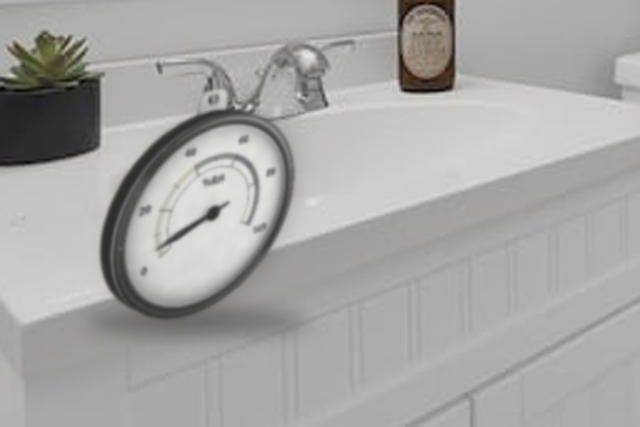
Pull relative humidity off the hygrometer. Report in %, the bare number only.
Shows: 5
